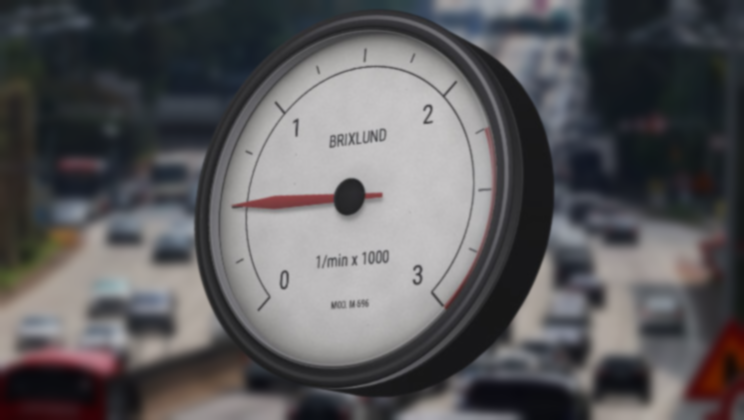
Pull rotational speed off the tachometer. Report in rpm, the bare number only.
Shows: 500
